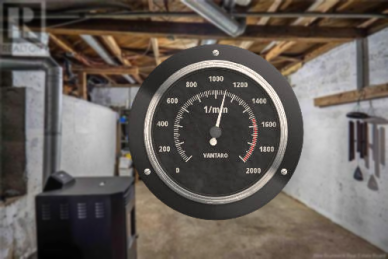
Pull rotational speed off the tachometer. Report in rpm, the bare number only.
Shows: 1100
